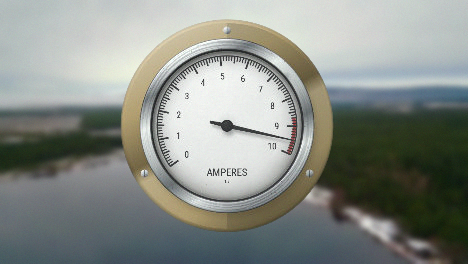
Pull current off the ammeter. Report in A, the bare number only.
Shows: 9.5
